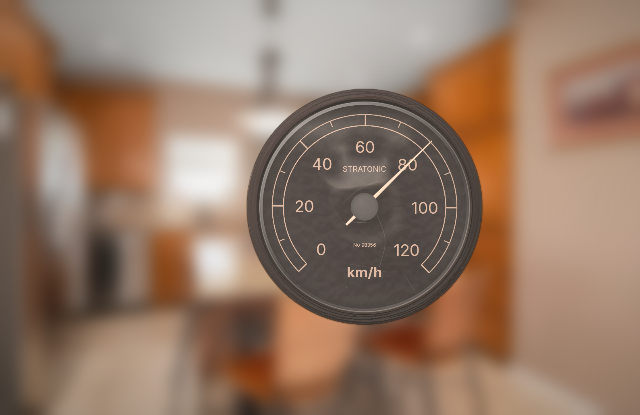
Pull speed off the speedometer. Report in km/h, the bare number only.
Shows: 80
